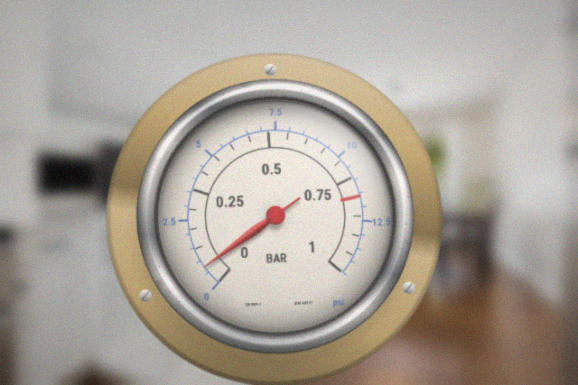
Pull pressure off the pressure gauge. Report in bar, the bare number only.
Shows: 0.05
